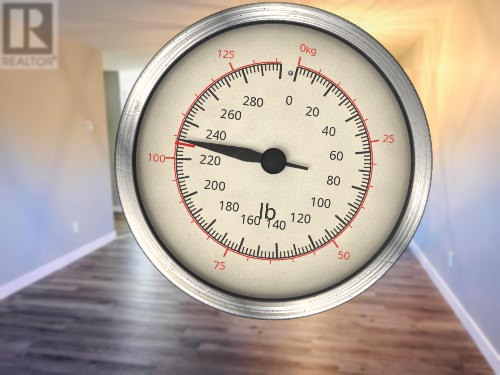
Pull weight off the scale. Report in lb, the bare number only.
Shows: 230
